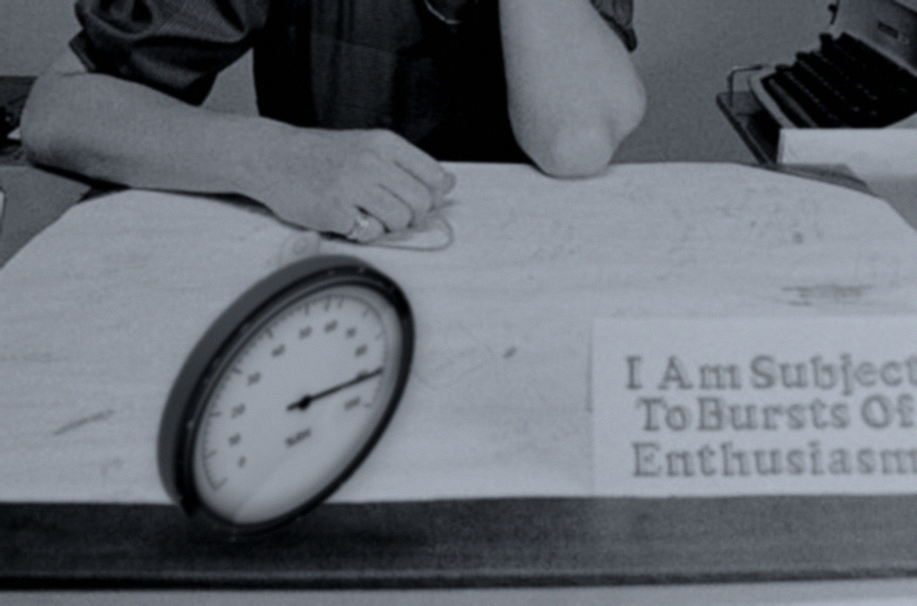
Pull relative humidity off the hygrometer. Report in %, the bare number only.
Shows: 90
